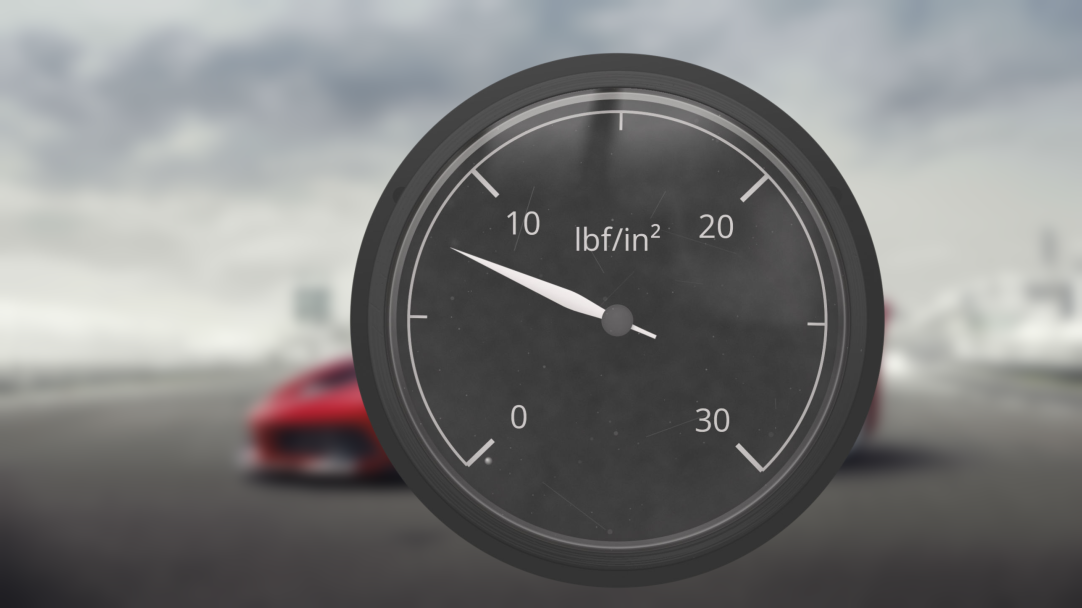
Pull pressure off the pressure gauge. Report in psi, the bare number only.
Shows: 7.5
